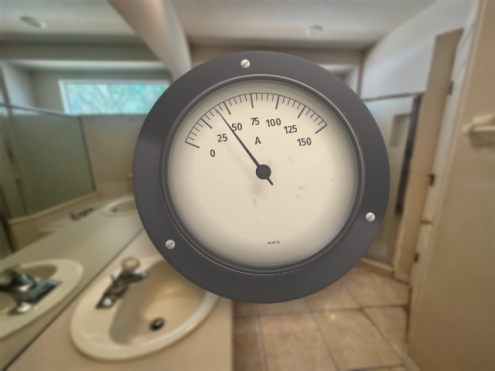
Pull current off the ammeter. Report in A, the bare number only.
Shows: 40
